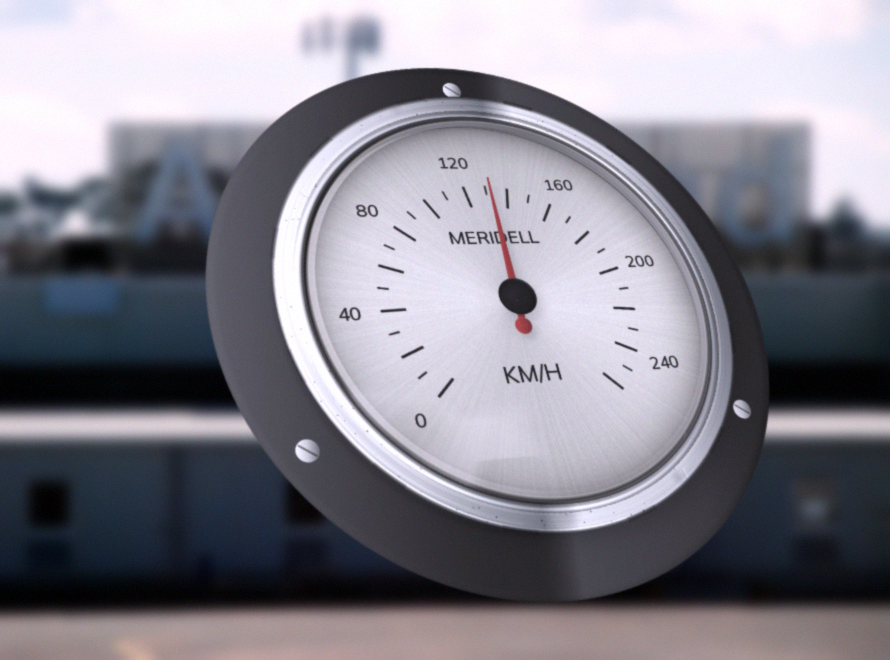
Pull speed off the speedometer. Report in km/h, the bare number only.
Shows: 130
